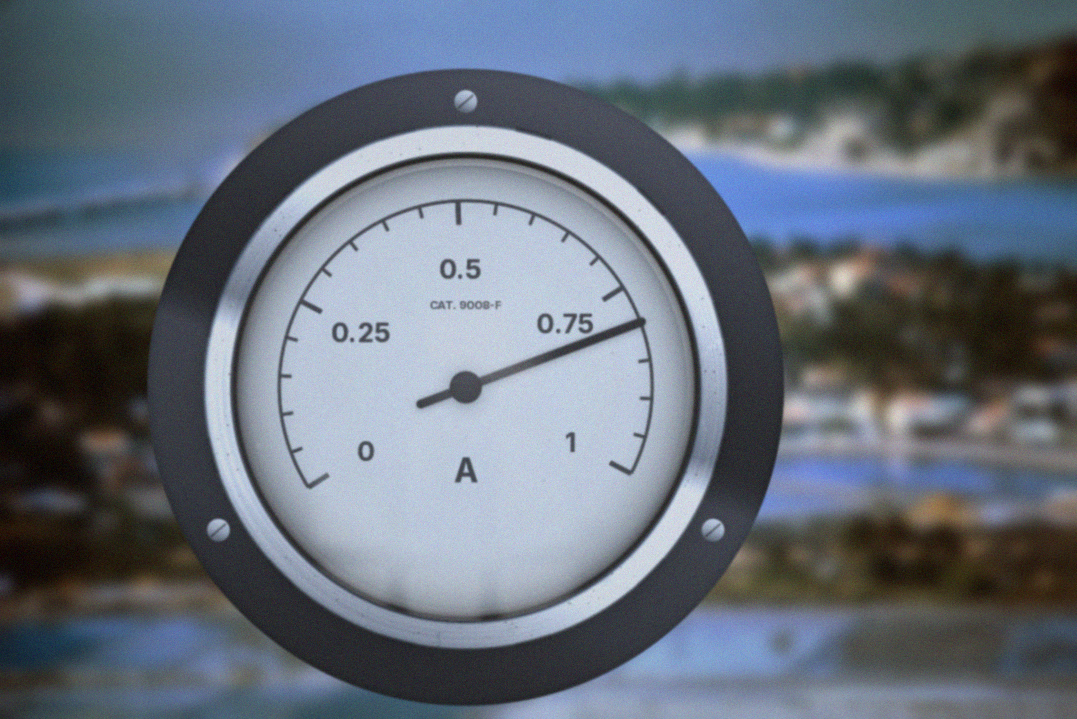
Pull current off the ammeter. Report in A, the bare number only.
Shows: 0.8
